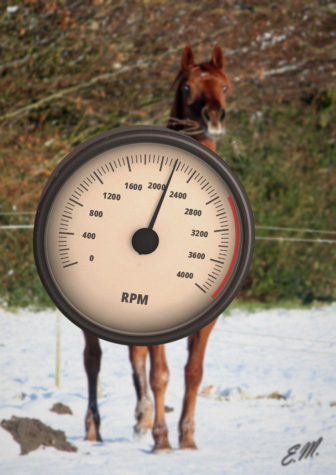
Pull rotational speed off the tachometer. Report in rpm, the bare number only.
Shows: 2150
